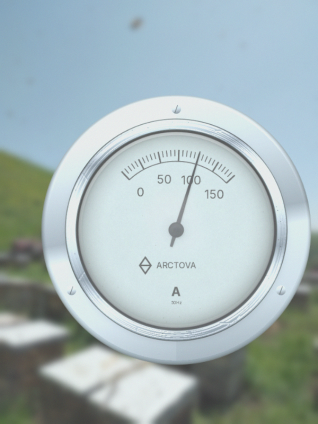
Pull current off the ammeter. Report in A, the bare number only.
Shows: 100
